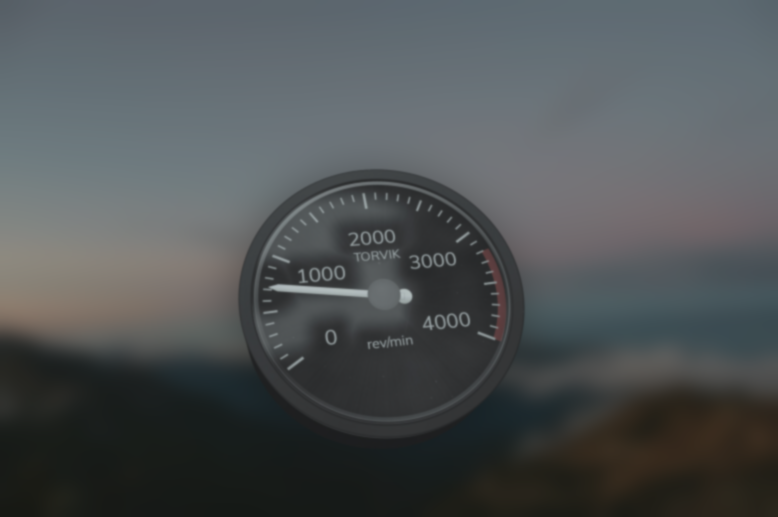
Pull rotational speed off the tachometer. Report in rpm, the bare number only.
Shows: 700
